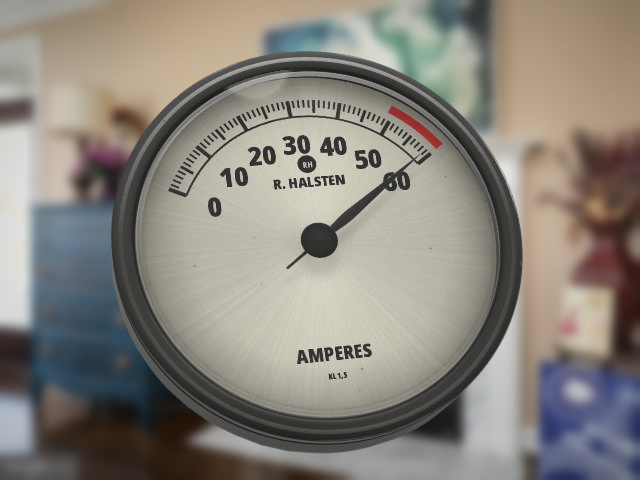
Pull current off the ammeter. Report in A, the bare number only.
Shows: 59
